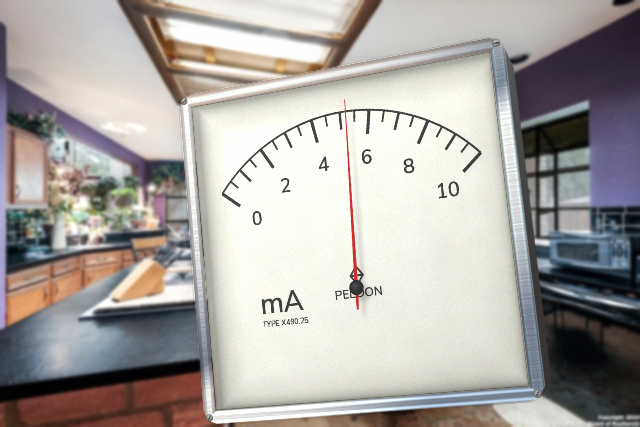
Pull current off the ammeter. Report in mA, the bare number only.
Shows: 5.25
